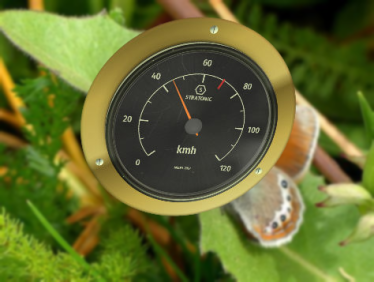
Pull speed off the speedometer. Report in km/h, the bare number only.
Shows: 45
